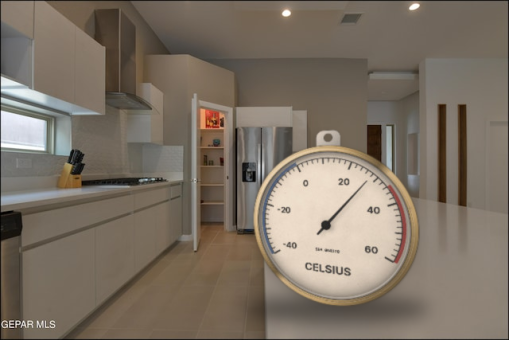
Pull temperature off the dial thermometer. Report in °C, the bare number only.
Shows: 28
